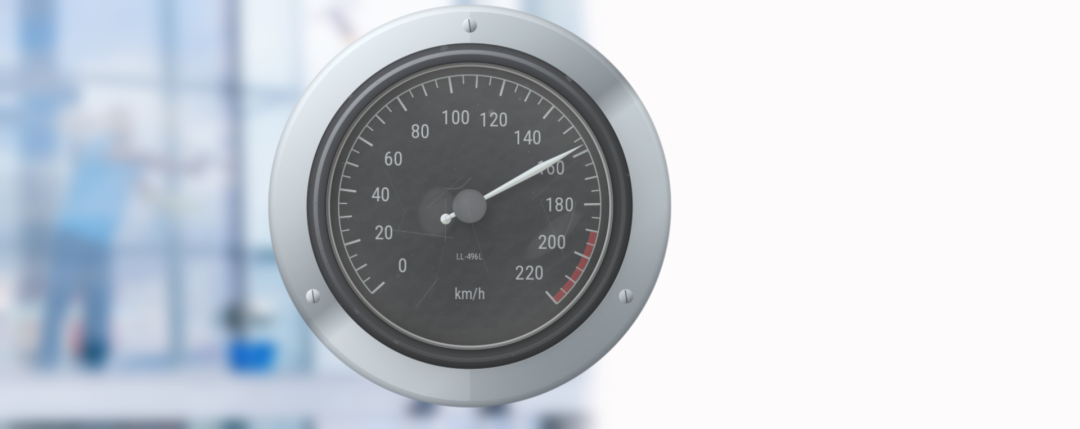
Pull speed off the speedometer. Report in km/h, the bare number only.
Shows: 157.5
